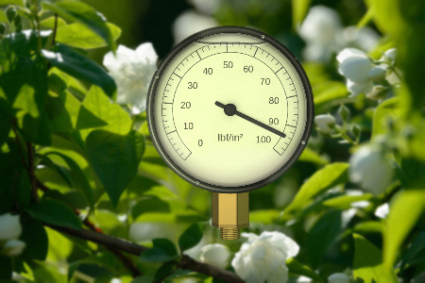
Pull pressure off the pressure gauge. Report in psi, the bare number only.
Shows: 94
